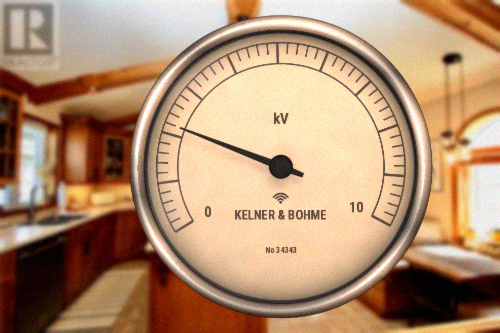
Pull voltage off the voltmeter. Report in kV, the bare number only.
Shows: 2.2
